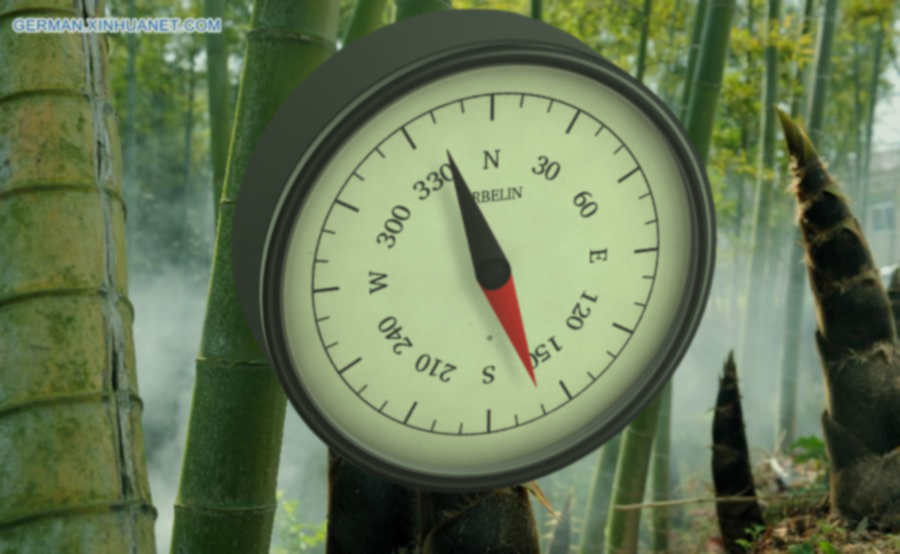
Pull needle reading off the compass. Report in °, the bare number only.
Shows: 160
